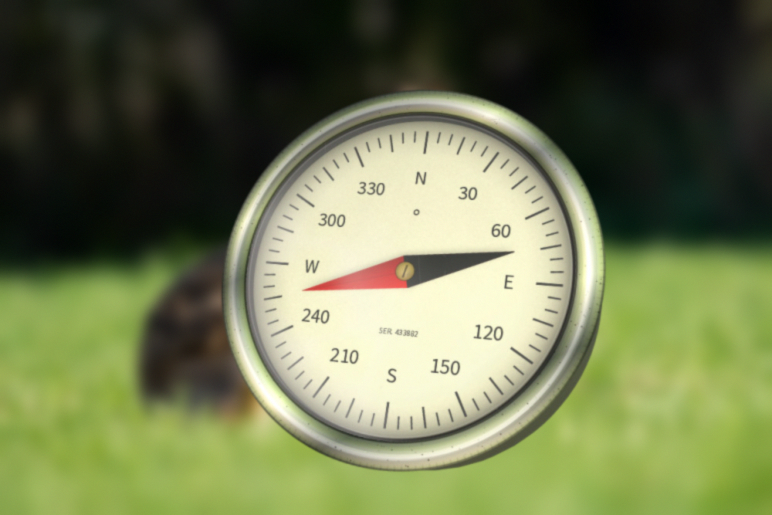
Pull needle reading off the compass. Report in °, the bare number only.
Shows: 255
